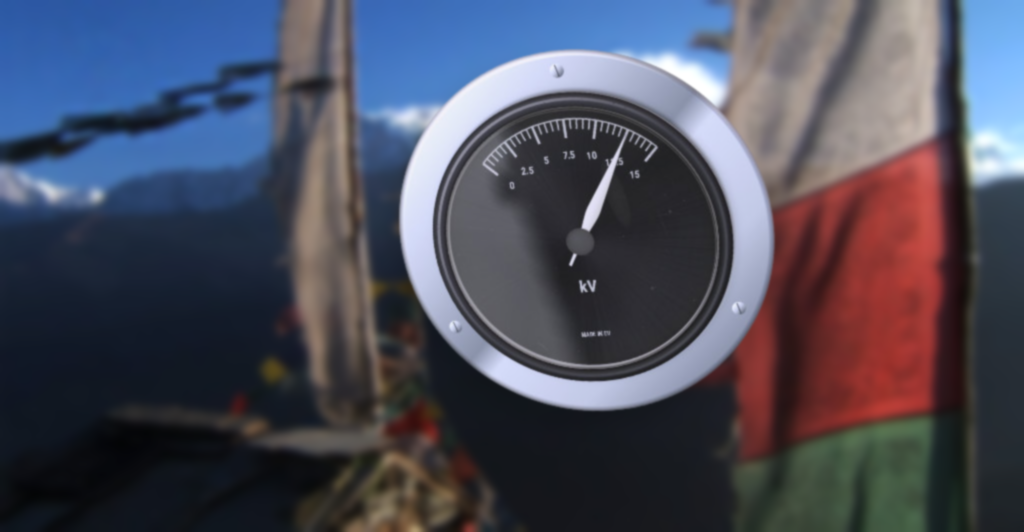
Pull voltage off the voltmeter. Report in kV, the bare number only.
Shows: 12.5
